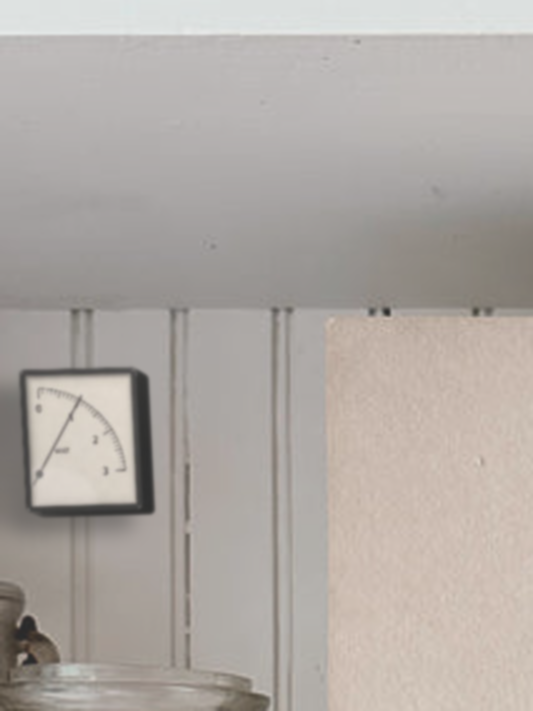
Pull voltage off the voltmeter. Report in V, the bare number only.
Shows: 1
